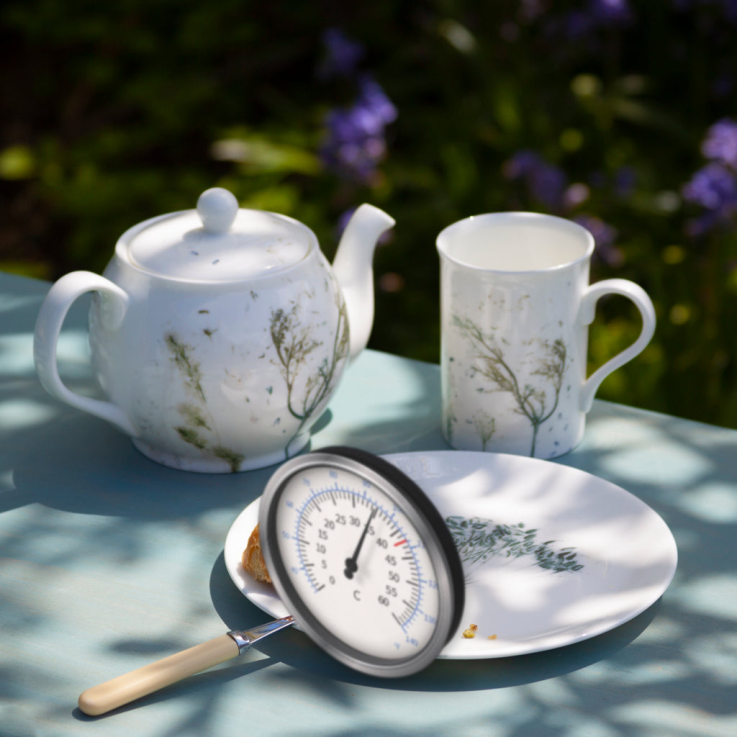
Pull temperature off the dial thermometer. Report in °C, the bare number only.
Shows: 35
